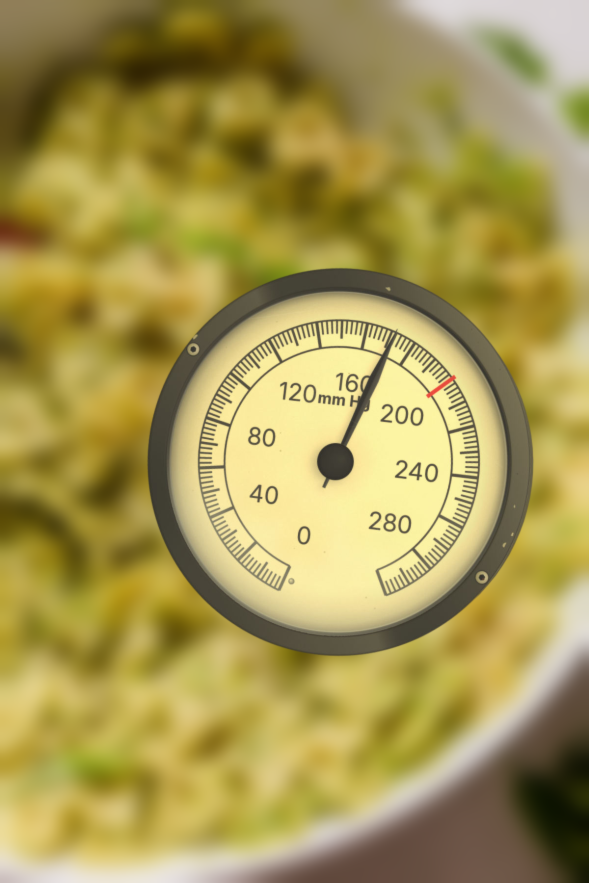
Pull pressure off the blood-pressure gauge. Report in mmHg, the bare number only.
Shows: 172
